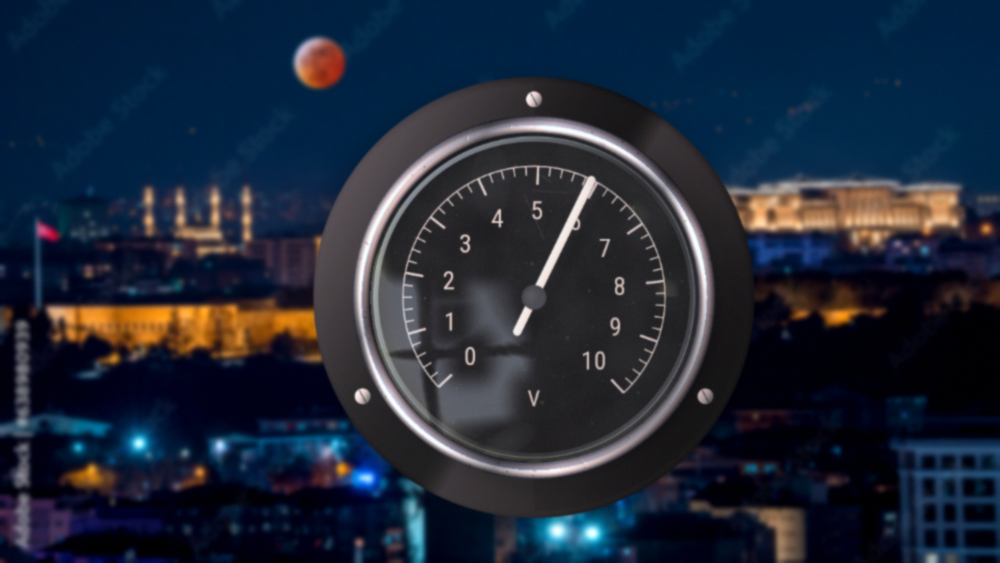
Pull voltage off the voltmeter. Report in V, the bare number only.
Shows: 5.9
